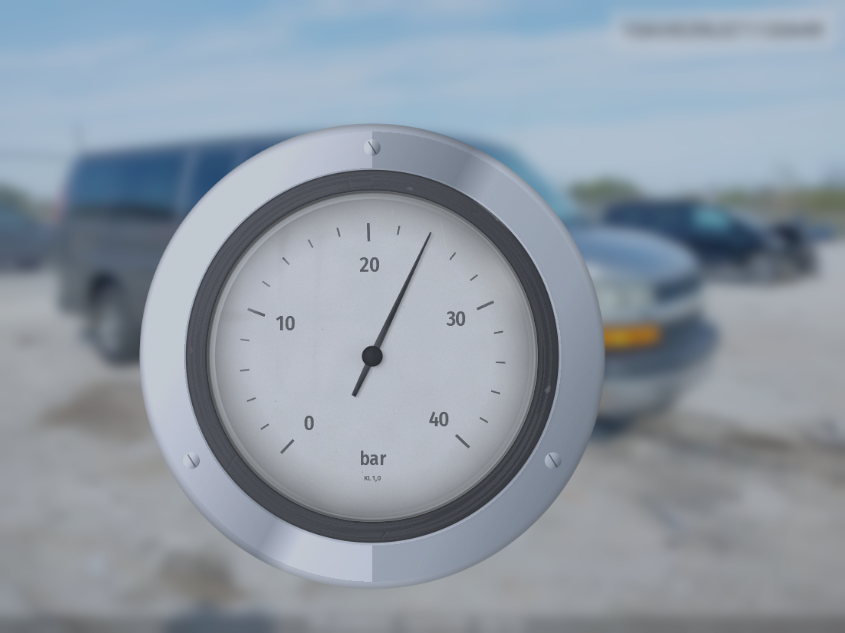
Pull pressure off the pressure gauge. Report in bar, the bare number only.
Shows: 24
